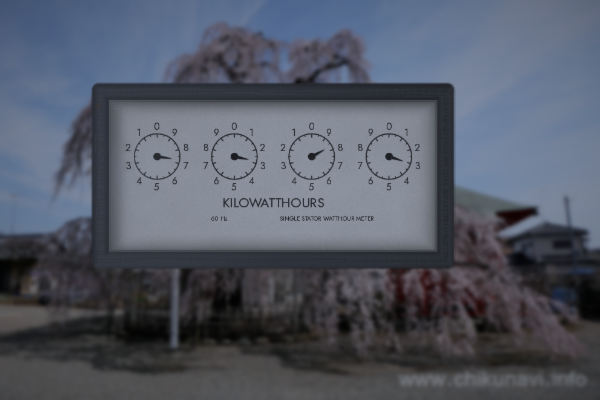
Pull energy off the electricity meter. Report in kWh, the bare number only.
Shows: 7283
